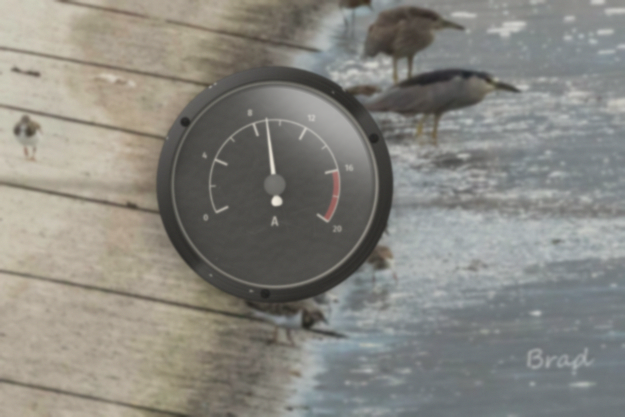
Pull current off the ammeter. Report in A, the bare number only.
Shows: 9
